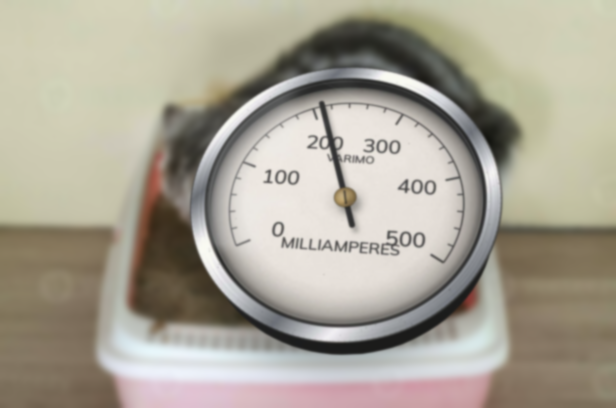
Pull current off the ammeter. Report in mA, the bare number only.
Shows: 210
